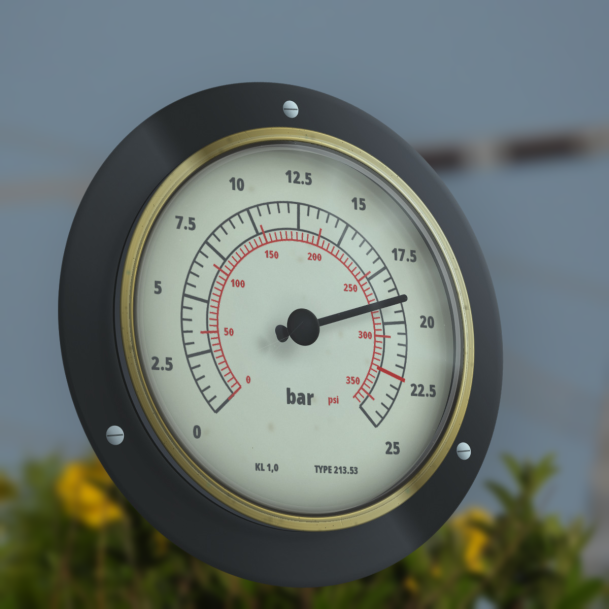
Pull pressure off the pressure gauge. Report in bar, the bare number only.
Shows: 19
